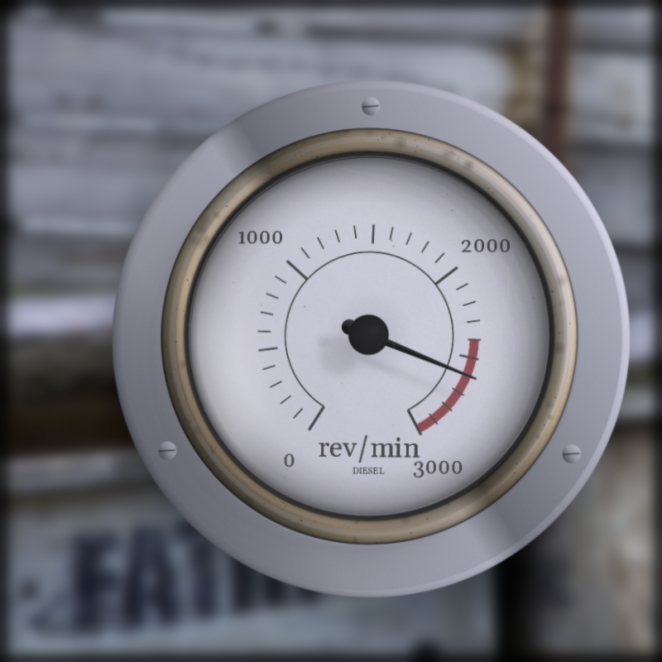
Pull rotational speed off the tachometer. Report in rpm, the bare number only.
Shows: 2600
